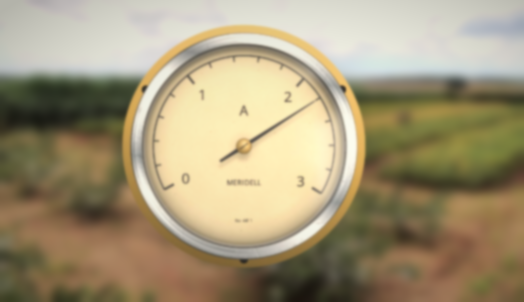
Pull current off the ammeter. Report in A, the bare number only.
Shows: 2.2
